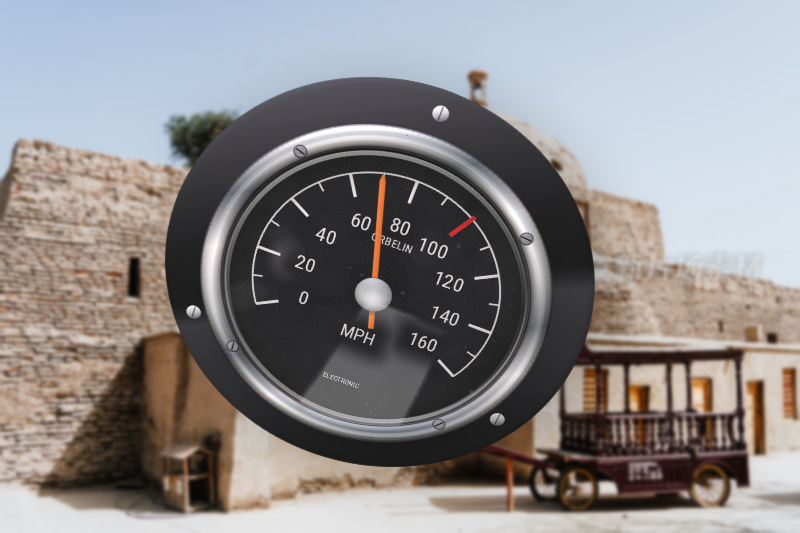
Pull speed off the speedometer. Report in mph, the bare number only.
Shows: 70
